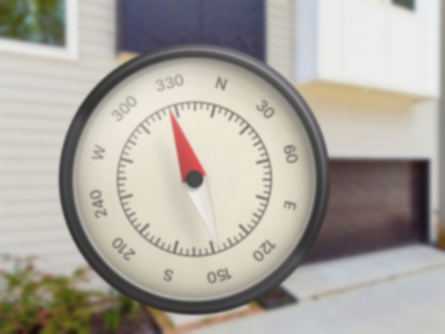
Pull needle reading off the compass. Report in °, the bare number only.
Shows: 325
